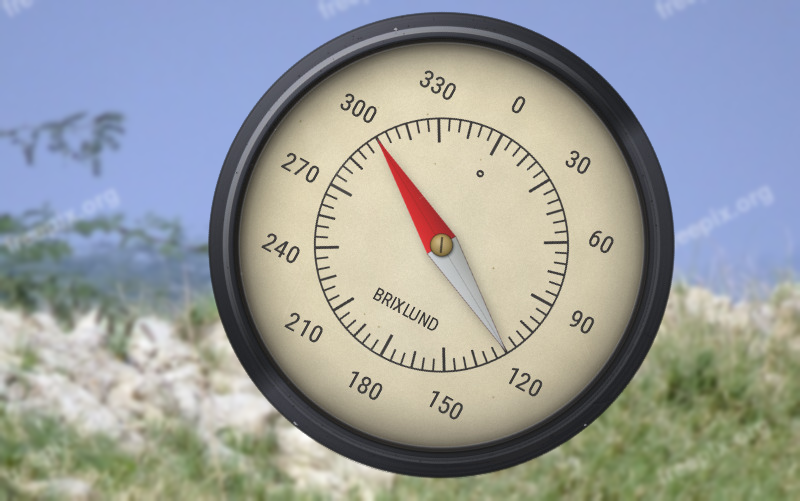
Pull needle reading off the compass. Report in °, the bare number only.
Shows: 300
